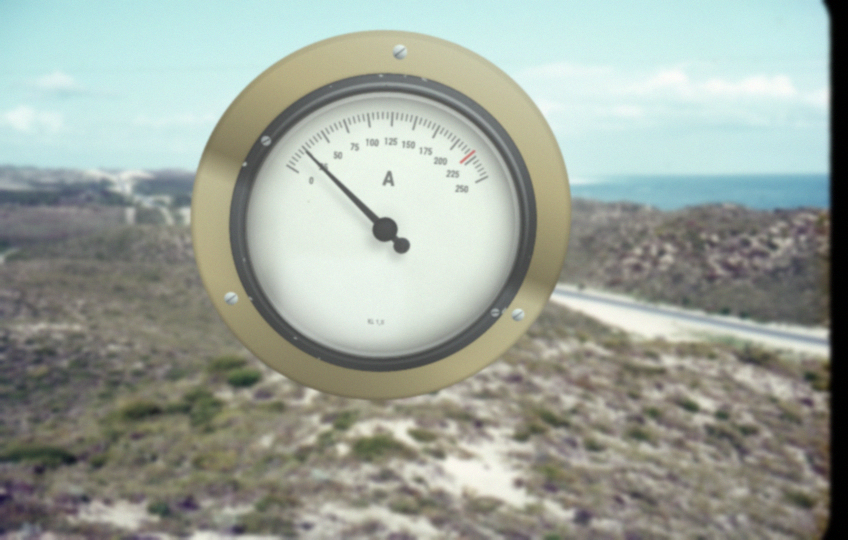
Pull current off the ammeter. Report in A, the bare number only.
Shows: 25
